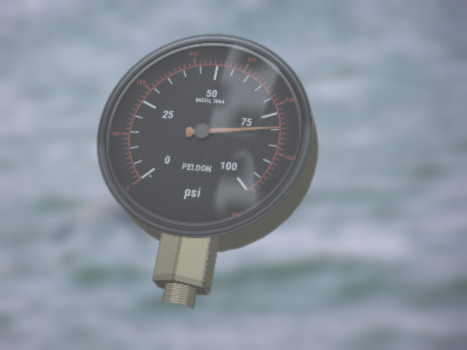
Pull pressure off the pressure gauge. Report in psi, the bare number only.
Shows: 80
